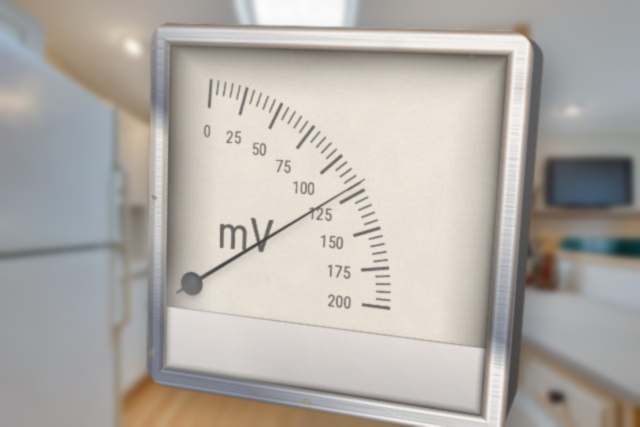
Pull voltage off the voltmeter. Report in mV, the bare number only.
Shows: 120
